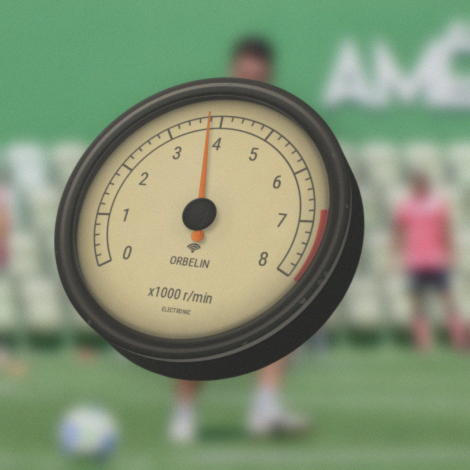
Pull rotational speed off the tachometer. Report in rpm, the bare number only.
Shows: 3800
